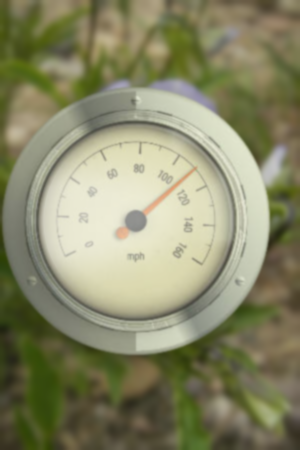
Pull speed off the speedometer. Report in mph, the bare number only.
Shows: 110
